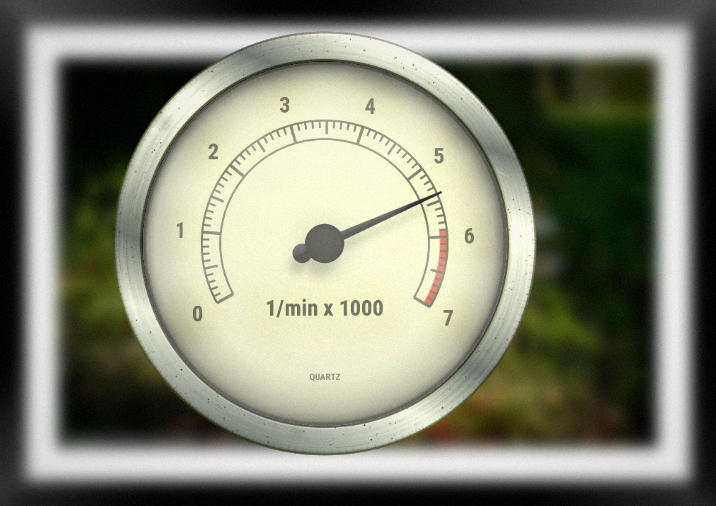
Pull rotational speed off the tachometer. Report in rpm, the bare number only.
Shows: 5400
